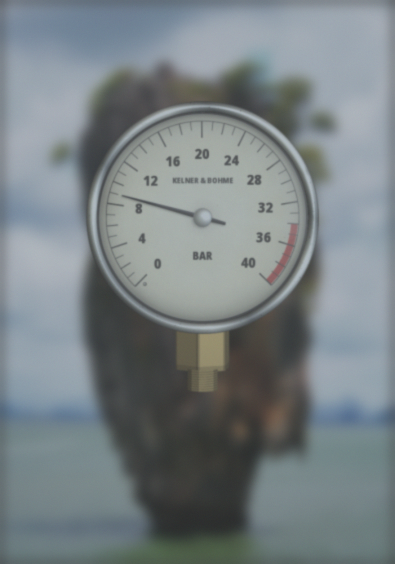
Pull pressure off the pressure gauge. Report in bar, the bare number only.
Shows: 9
